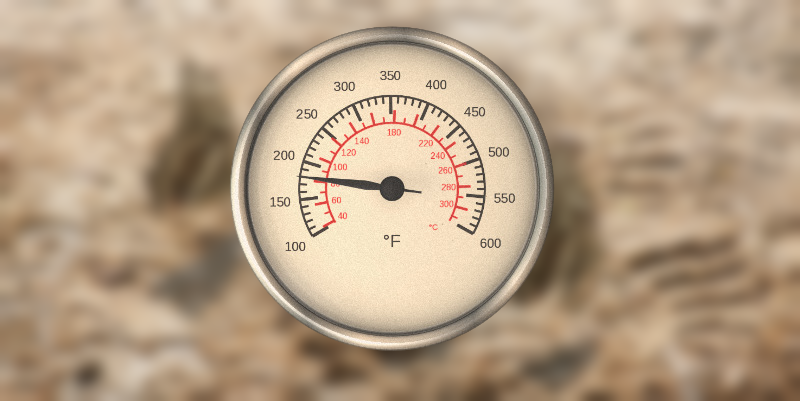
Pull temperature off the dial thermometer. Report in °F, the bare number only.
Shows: 180
